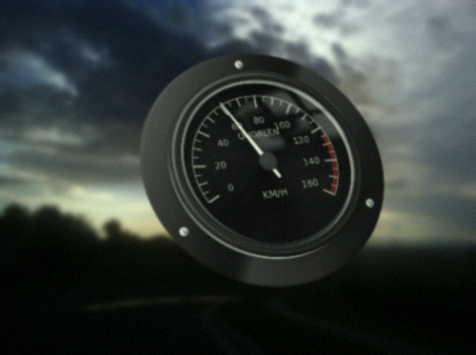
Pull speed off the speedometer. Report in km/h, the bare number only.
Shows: 60
